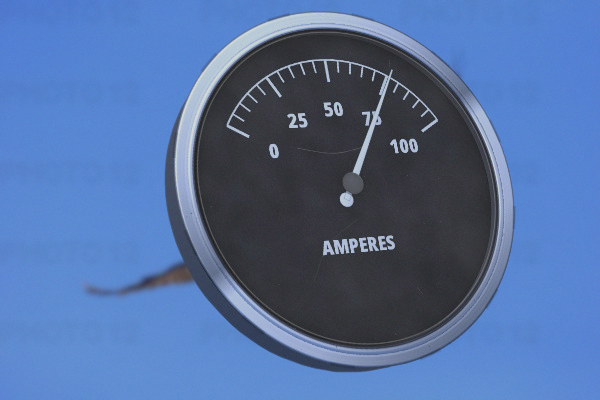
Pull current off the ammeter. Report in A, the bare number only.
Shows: 75
